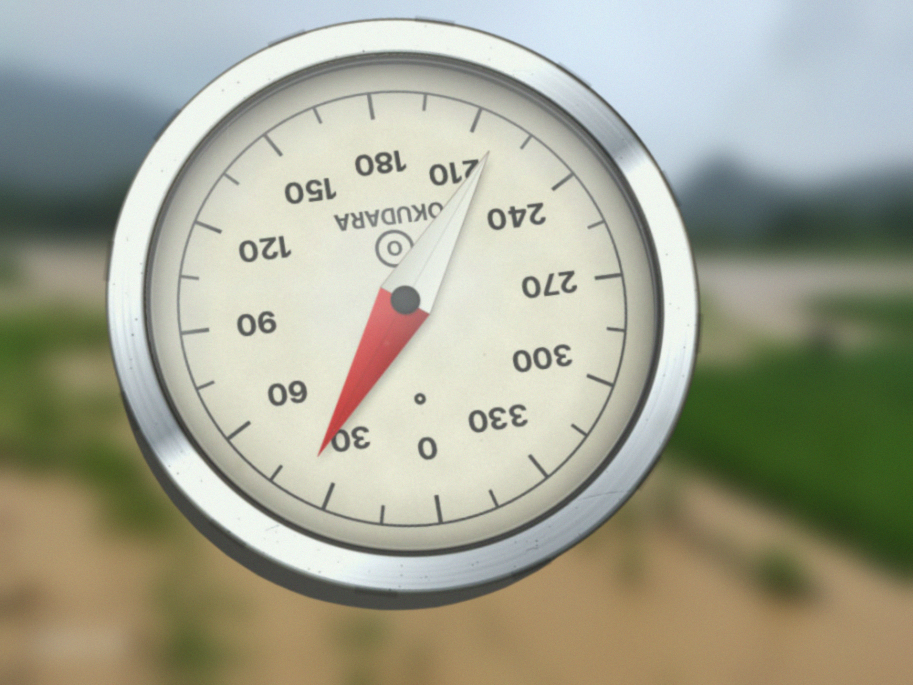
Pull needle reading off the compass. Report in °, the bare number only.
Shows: 37.5
